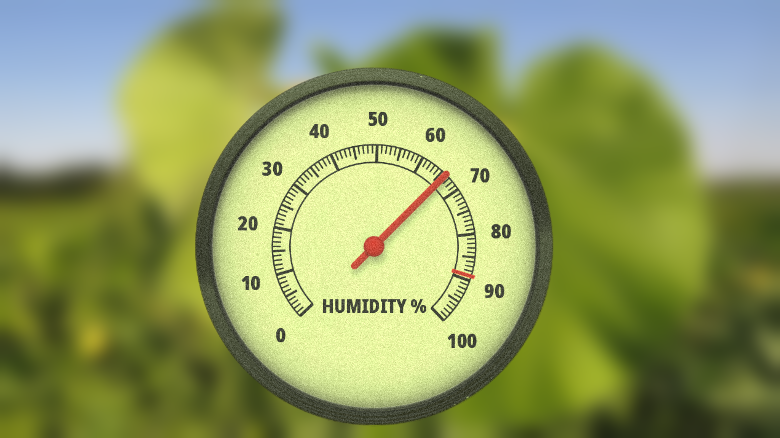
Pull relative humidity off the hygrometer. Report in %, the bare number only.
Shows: 66
